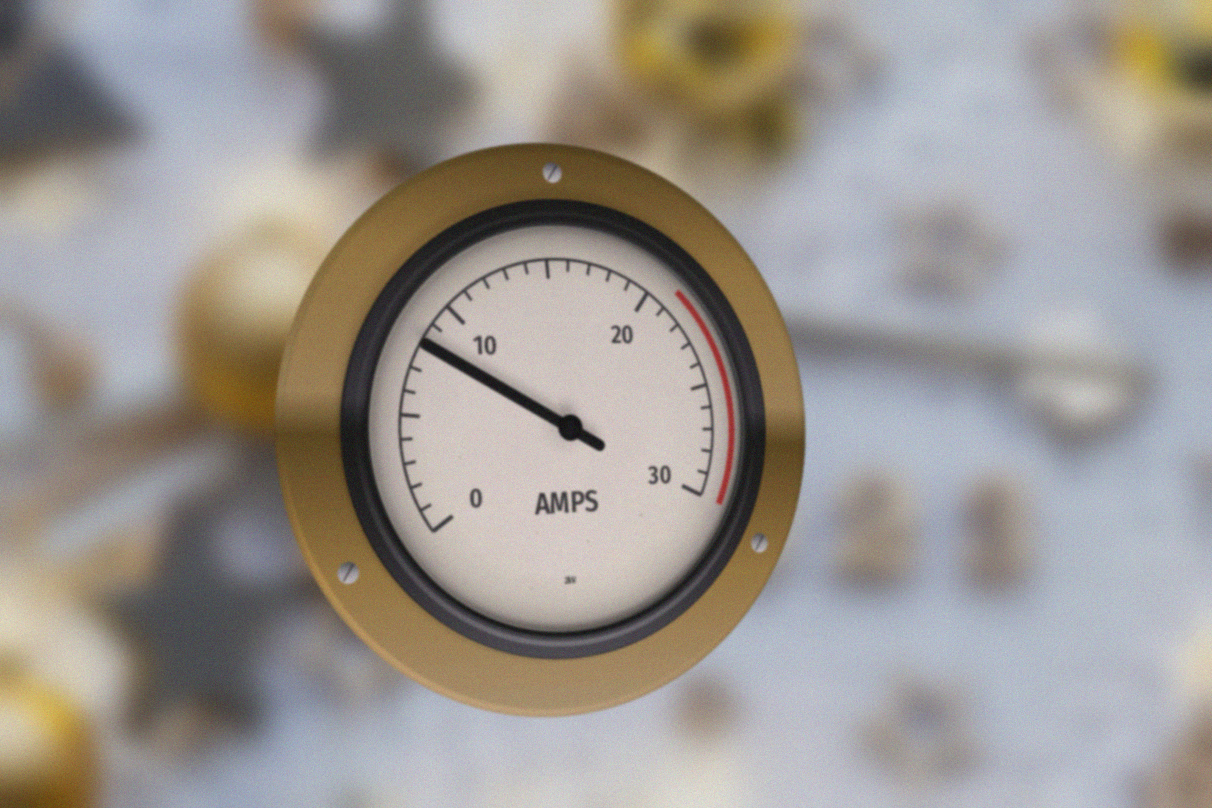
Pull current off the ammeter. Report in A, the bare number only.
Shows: 8
